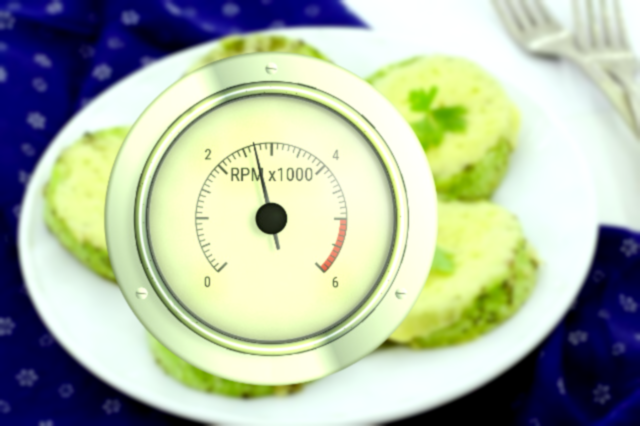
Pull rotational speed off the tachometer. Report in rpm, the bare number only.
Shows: 2700
